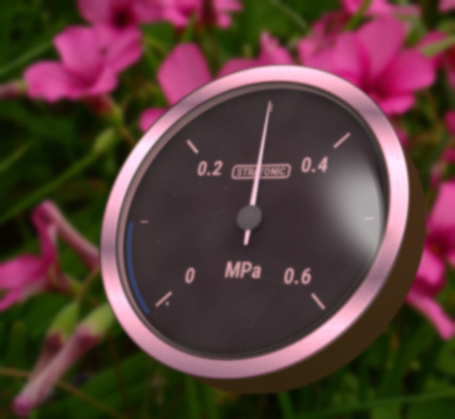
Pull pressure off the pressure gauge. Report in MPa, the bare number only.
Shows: 0.3
